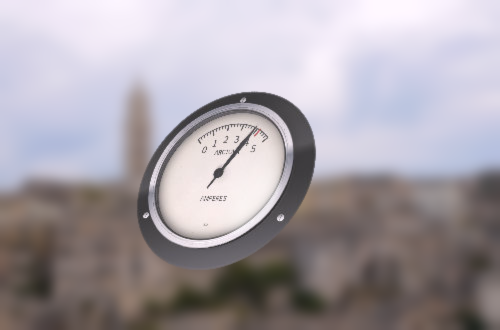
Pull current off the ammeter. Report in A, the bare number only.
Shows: 4
